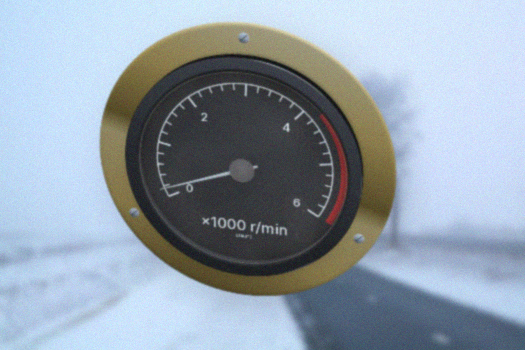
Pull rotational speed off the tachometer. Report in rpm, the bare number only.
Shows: 200
